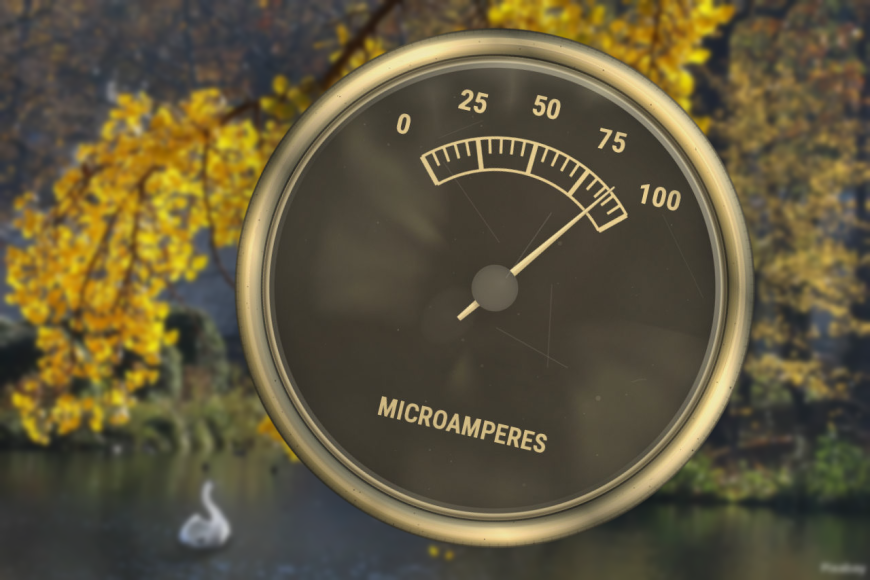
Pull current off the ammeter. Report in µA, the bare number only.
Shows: 87.5
